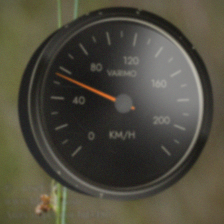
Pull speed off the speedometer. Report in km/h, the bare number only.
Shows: 55
